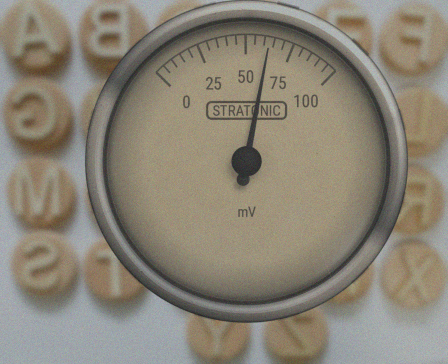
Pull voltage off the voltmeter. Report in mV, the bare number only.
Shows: 62.5
